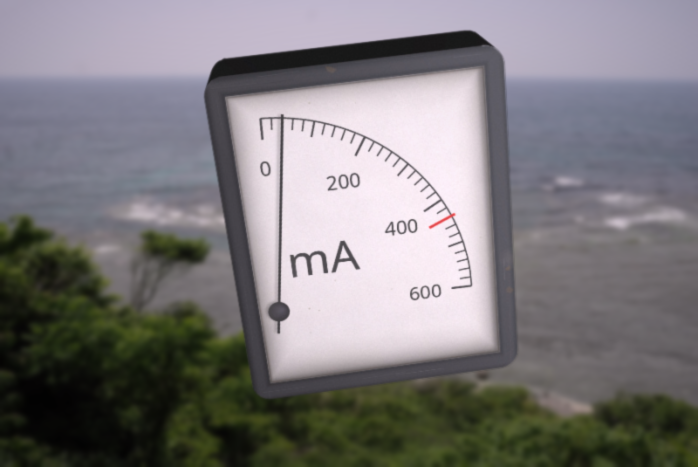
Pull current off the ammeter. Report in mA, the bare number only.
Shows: 40
